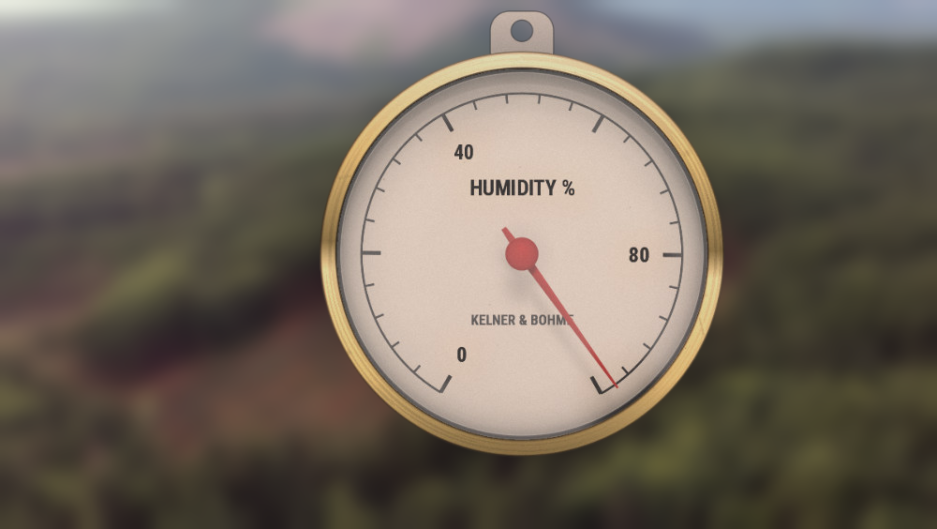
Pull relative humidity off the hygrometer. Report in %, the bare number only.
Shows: 98
